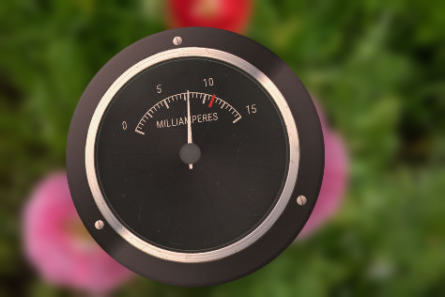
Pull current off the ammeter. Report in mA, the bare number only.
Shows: 8
